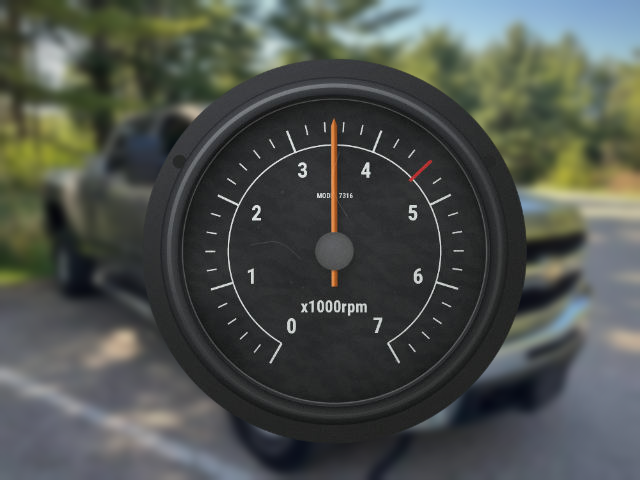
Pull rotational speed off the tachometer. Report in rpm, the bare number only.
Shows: 3500
